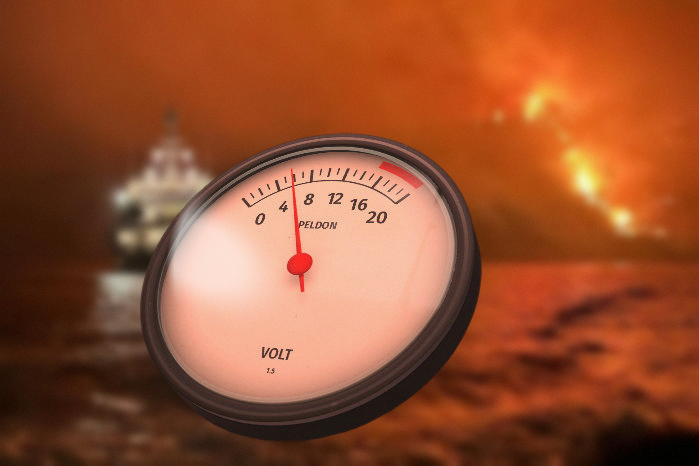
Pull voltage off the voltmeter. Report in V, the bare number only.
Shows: 6
